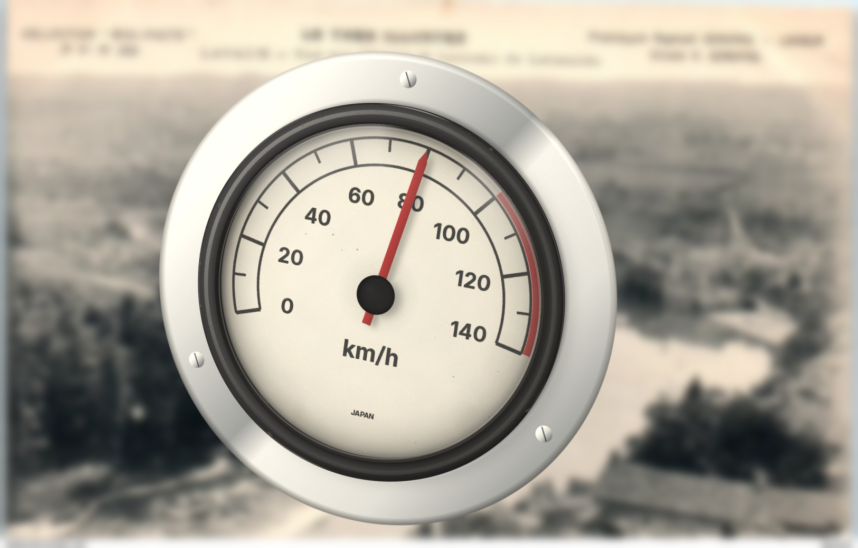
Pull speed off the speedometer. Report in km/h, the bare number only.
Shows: 80
